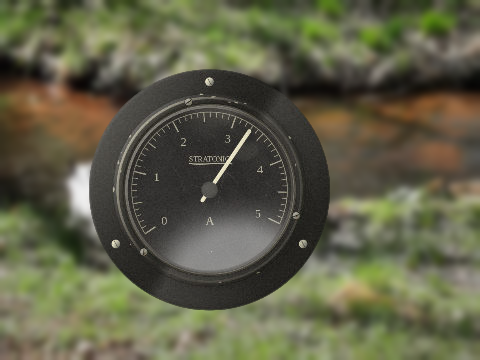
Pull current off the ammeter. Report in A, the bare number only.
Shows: 3.3
